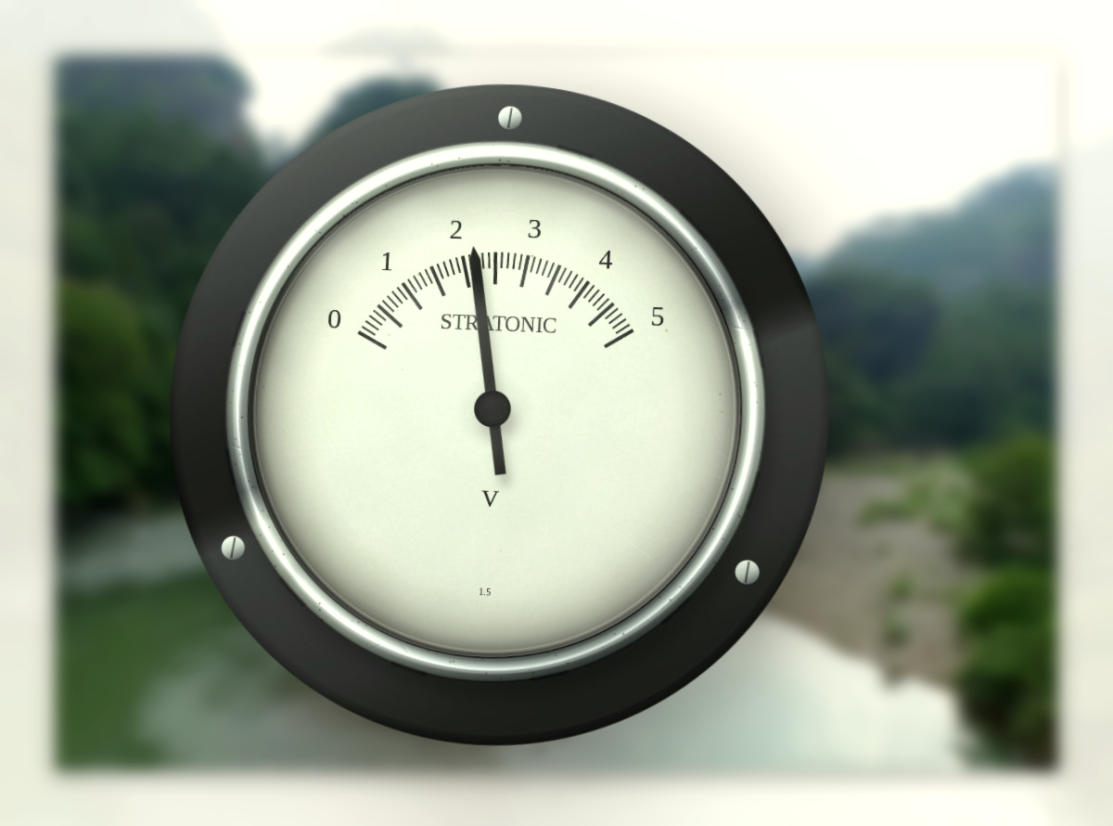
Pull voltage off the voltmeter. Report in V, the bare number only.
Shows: 2.2
